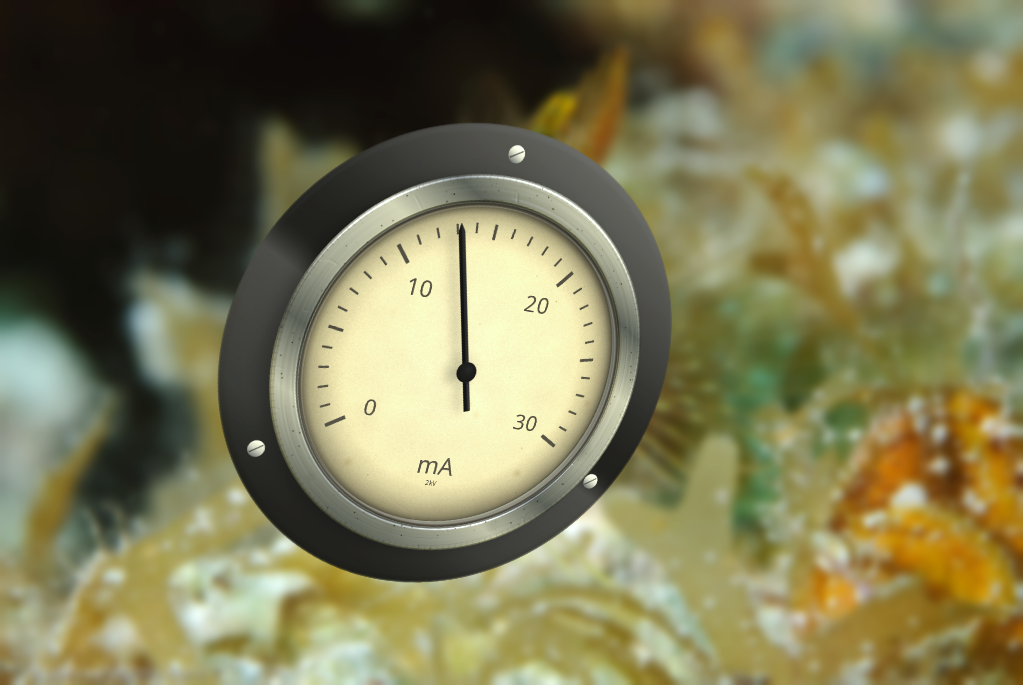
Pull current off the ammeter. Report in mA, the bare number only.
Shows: 13
